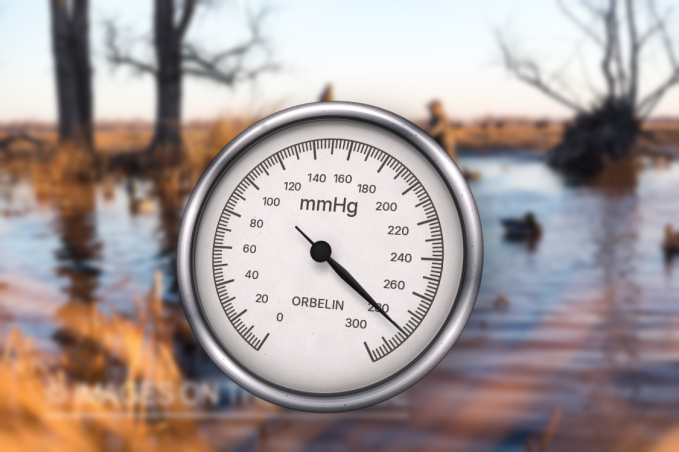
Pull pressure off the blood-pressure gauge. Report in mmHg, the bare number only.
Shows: 280
